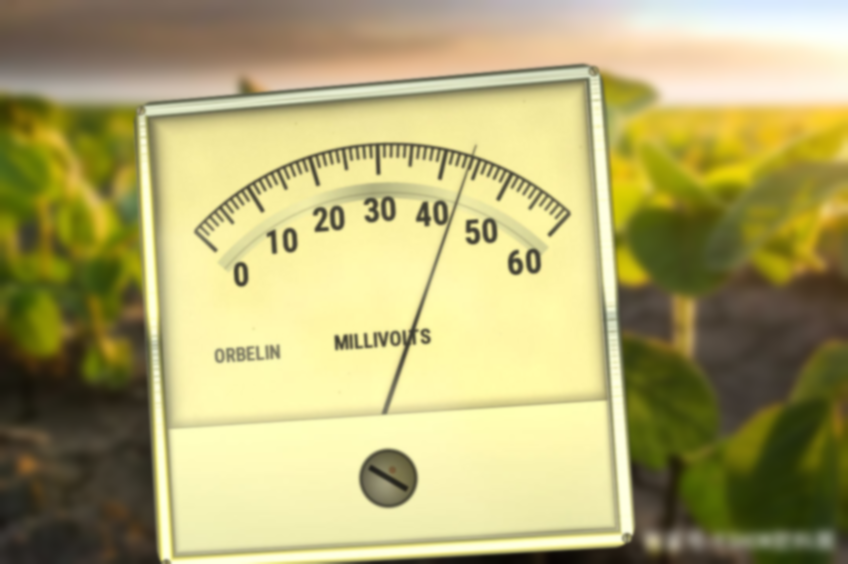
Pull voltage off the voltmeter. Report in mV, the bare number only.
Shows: 44
